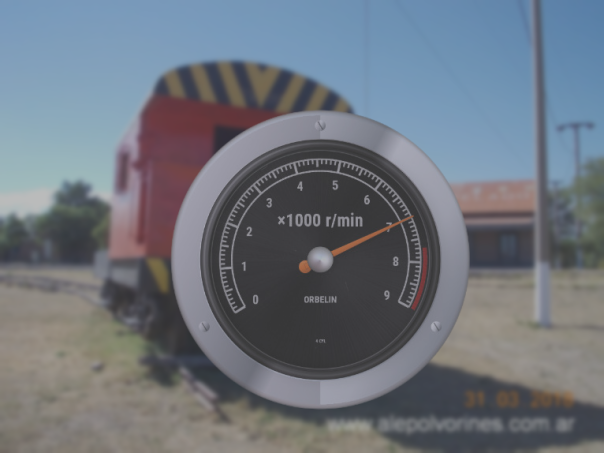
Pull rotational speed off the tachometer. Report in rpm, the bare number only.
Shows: 7000
